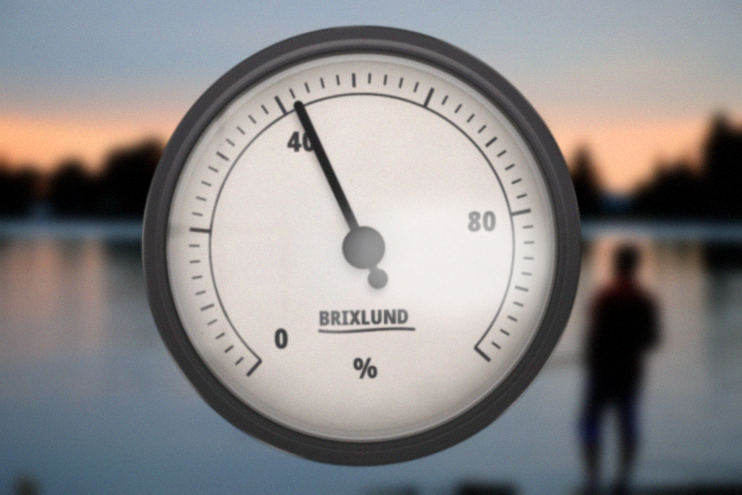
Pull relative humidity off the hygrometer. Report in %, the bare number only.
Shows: 42
